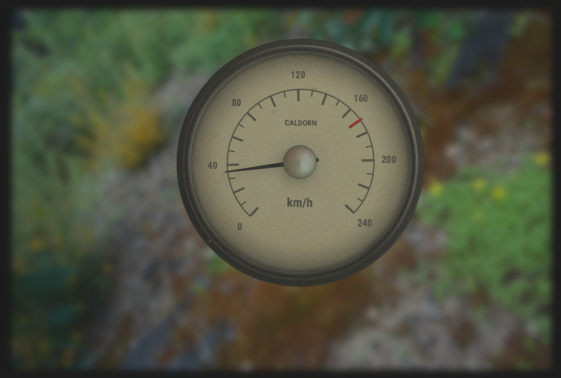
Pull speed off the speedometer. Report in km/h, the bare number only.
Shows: 35
